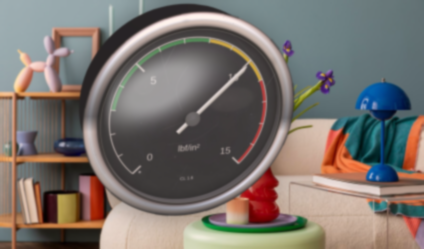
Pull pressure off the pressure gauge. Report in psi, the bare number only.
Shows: 10
